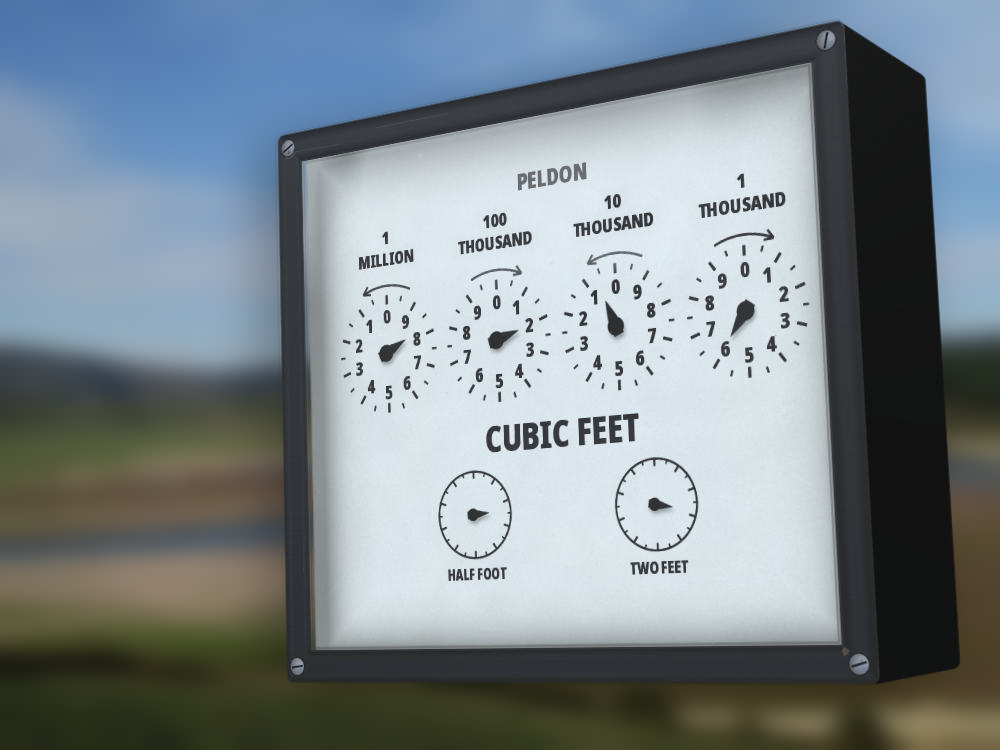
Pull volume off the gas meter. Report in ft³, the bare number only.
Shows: 820600
